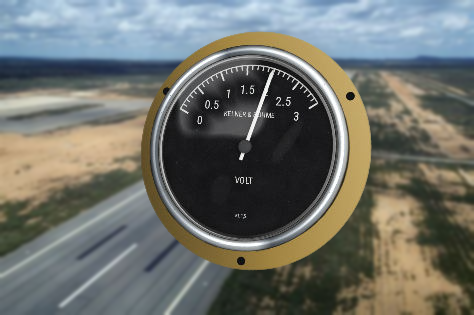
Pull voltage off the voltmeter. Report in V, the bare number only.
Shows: 2
